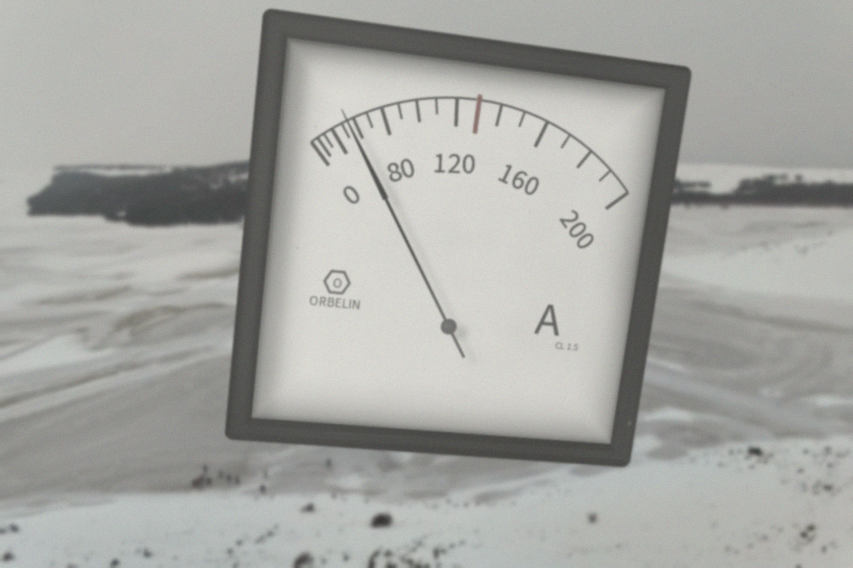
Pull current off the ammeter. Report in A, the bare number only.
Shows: 55
